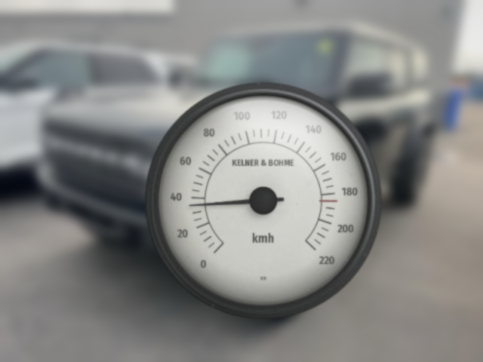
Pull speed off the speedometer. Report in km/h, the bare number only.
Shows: 35
